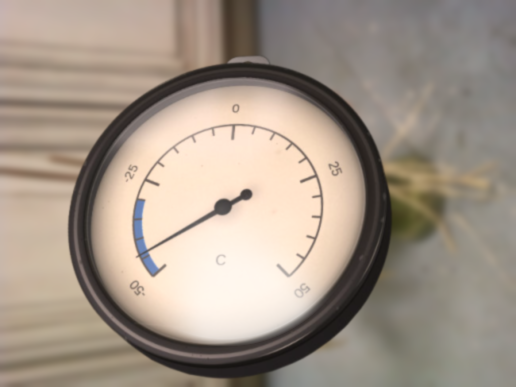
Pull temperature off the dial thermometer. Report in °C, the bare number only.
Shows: -45
